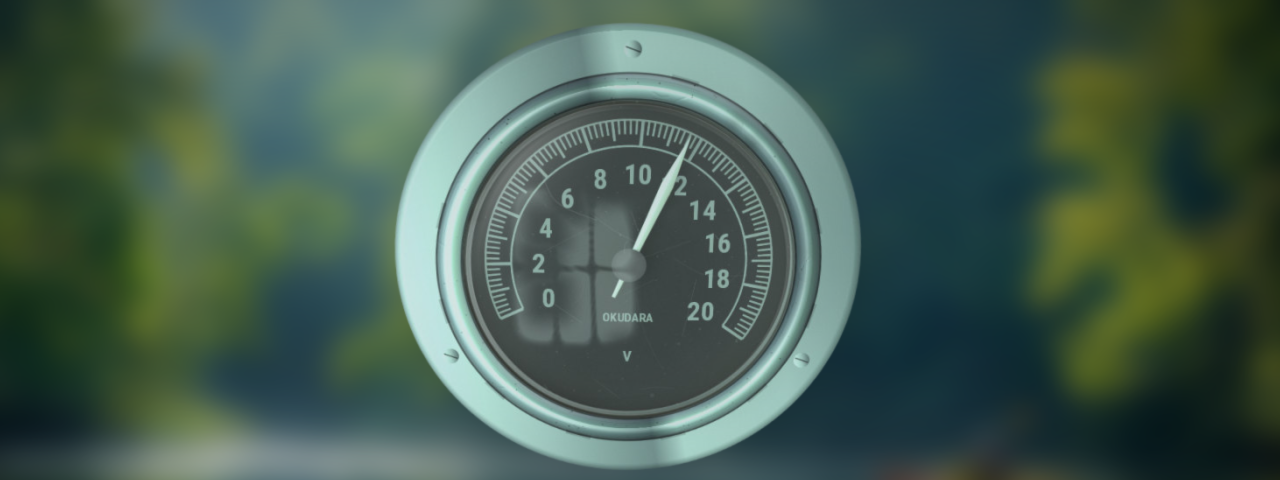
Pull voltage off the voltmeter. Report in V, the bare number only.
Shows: 11.6
